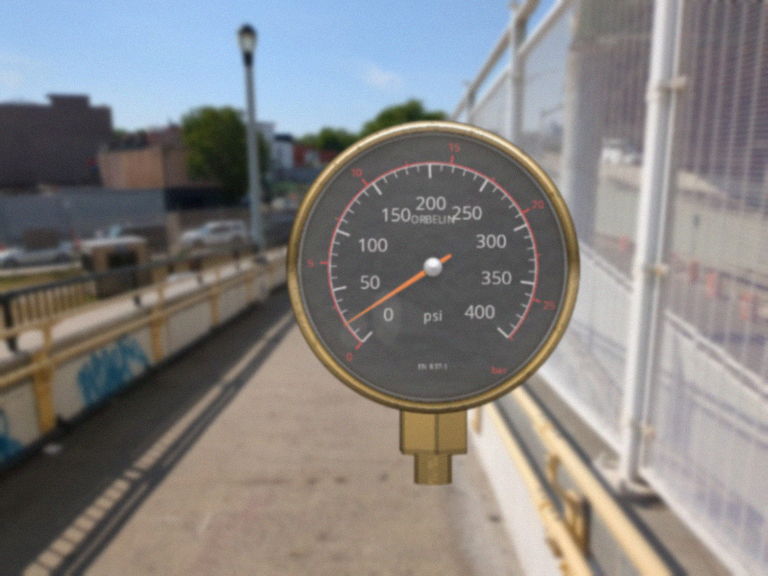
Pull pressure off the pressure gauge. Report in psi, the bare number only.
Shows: 20
